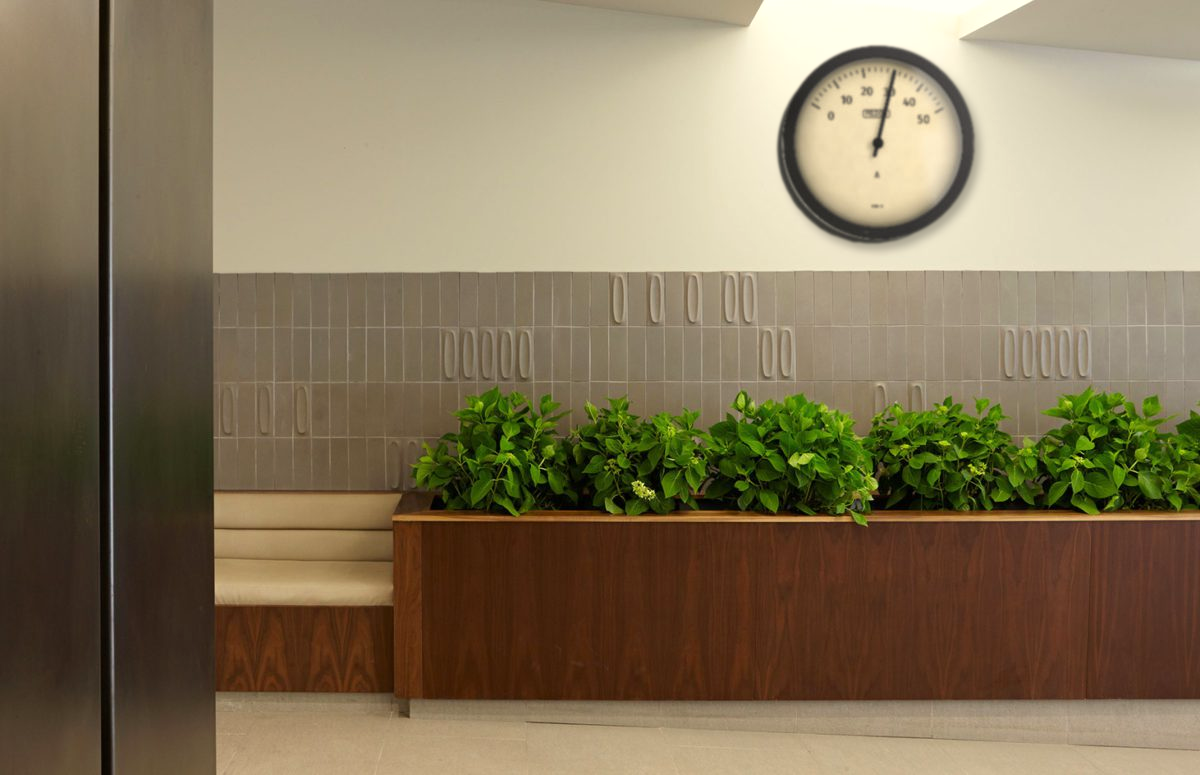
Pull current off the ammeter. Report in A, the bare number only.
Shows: 30
